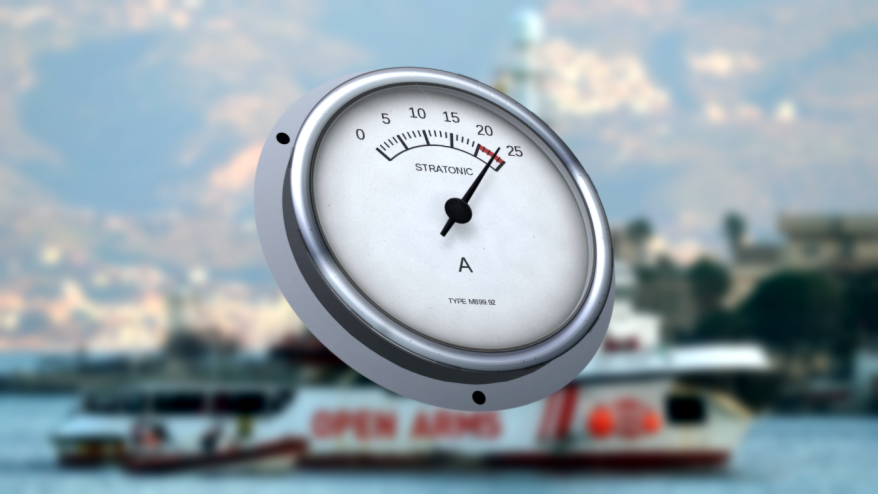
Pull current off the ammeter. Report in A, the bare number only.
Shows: 23
